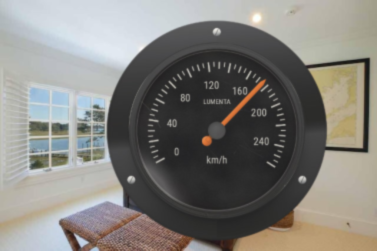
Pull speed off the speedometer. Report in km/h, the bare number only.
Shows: 175
